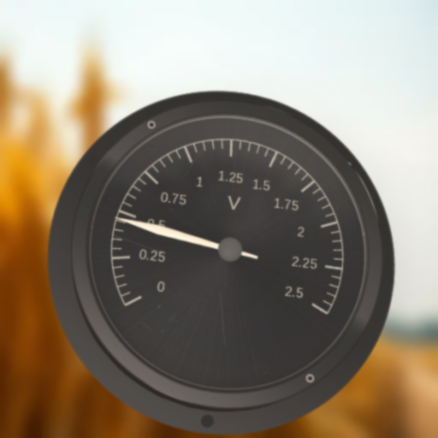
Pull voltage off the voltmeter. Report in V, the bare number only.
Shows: 0.45
